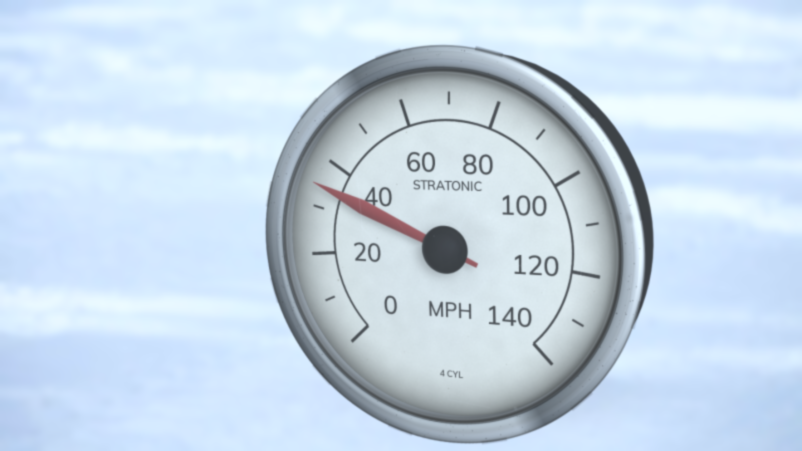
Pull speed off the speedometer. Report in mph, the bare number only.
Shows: 35
